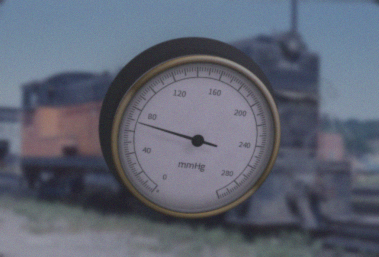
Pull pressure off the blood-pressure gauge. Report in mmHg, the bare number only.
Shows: 70
